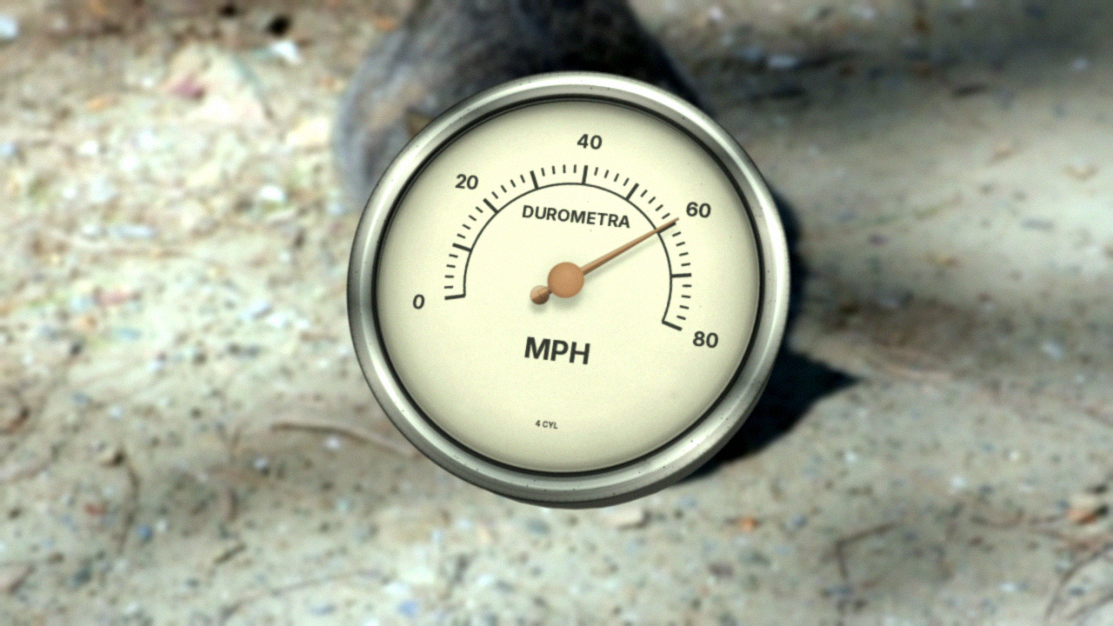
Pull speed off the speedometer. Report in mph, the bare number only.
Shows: 60
